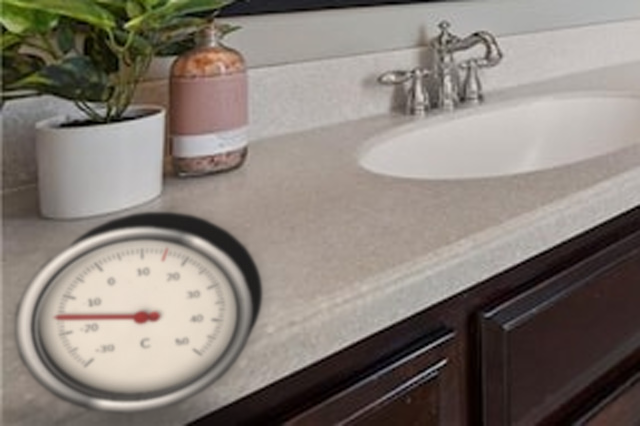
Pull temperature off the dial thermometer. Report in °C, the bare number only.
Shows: -15
